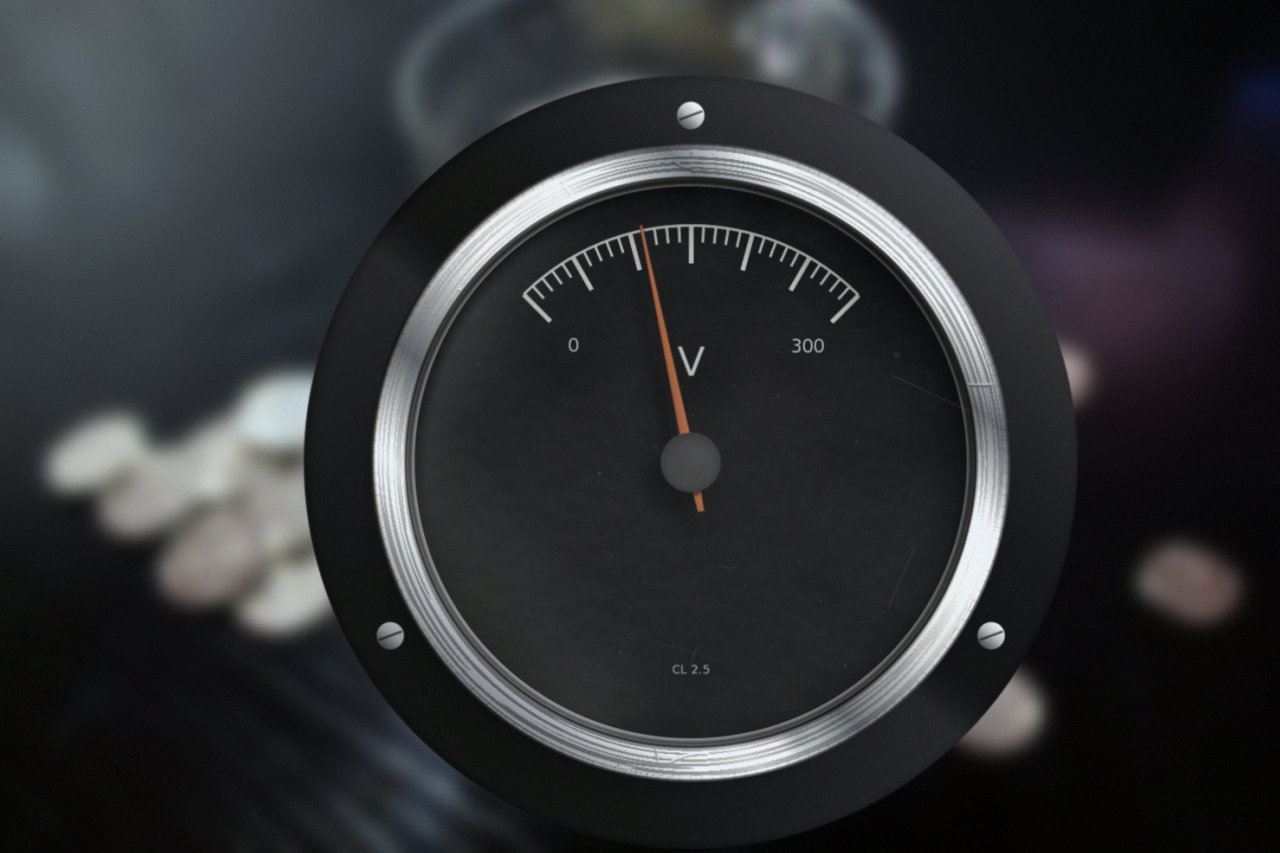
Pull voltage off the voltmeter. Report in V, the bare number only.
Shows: 110
